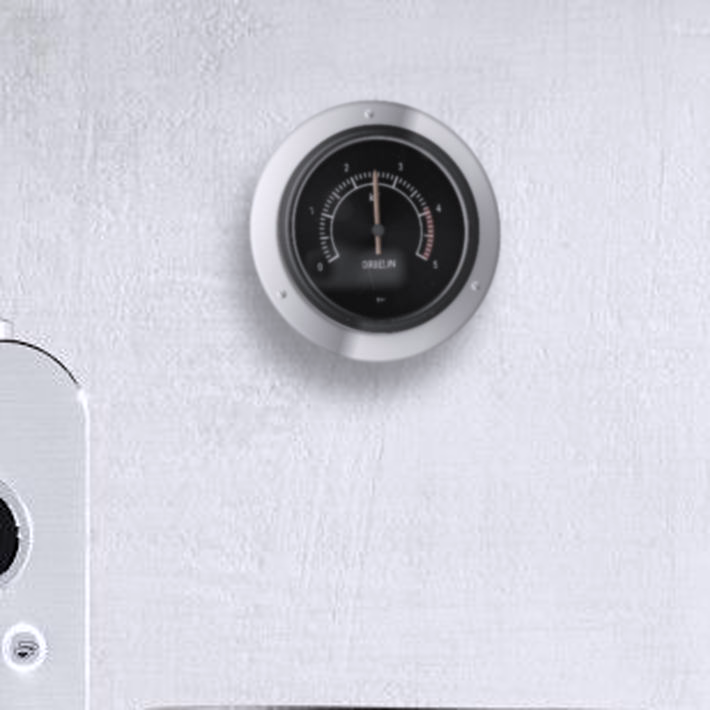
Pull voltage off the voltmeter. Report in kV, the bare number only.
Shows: 2.5
